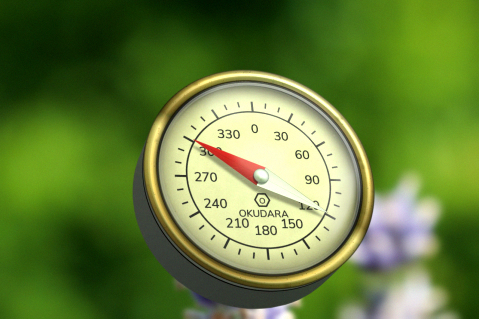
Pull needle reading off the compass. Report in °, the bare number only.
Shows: 300
